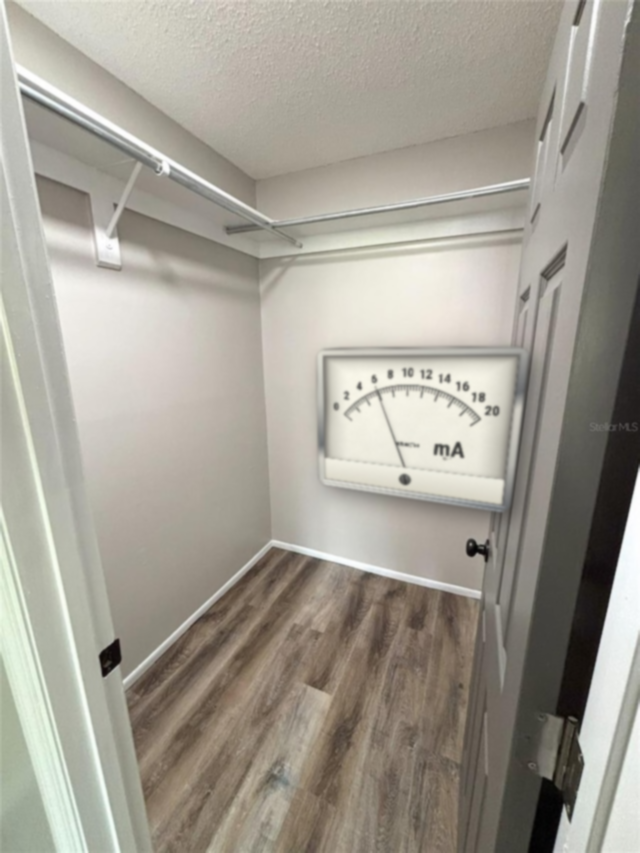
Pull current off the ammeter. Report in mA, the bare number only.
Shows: 6
